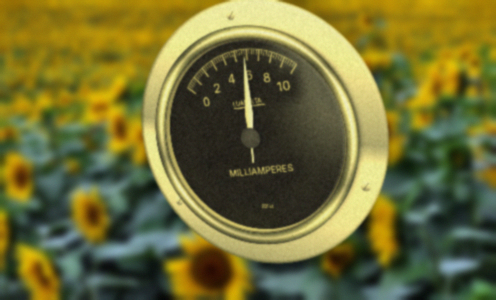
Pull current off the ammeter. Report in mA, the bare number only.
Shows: 6
